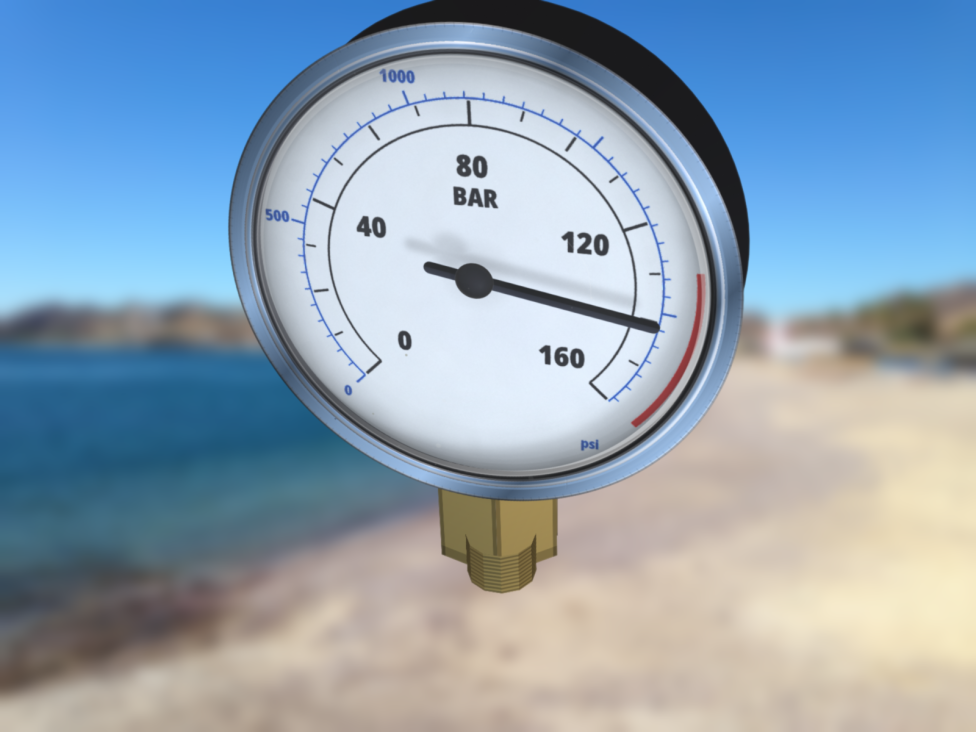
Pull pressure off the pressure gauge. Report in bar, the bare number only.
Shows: 140
